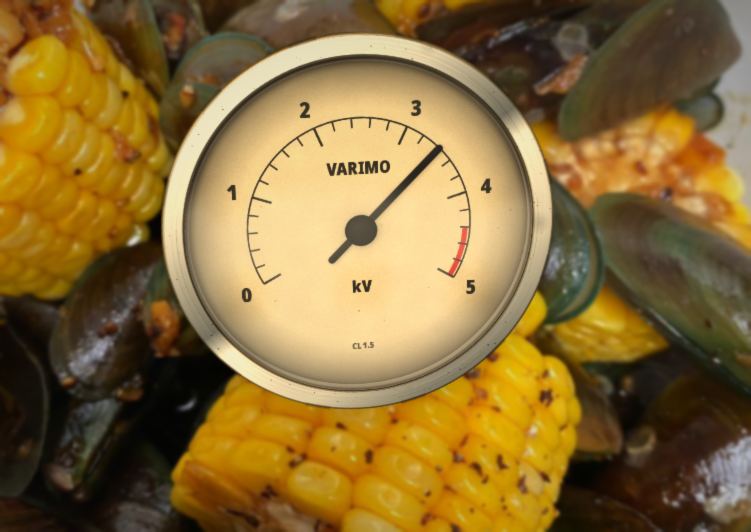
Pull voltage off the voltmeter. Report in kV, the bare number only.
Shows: 3.4
